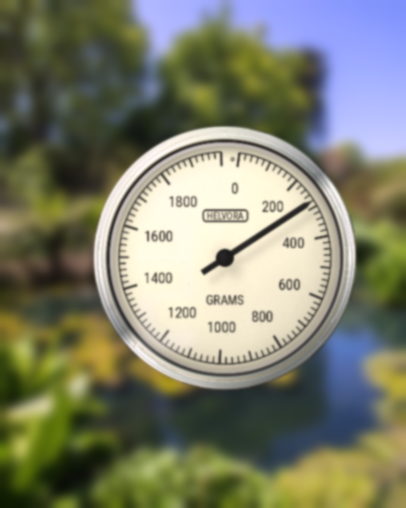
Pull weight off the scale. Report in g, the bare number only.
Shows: 280
